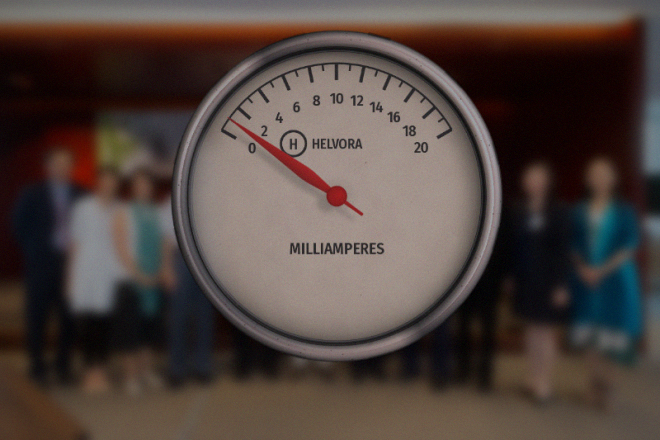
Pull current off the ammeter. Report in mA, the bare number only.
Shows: 1
